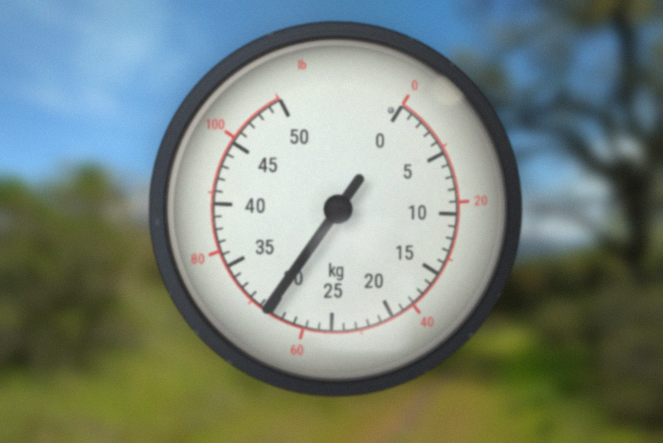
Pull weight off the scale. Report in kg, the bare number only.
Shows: 30.5
